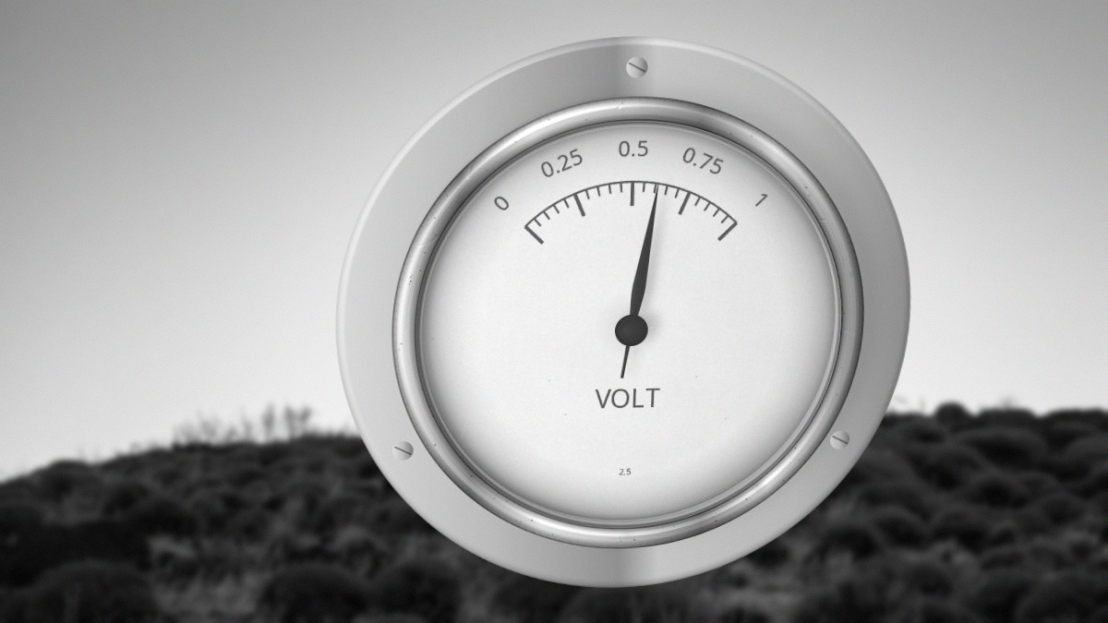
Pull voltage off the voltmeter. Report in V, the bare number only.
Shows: 0.6
